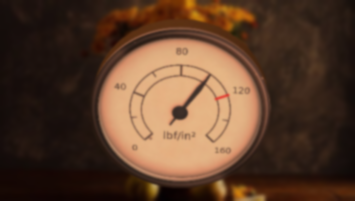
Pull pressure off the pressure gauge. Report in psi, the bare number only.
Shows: 100
